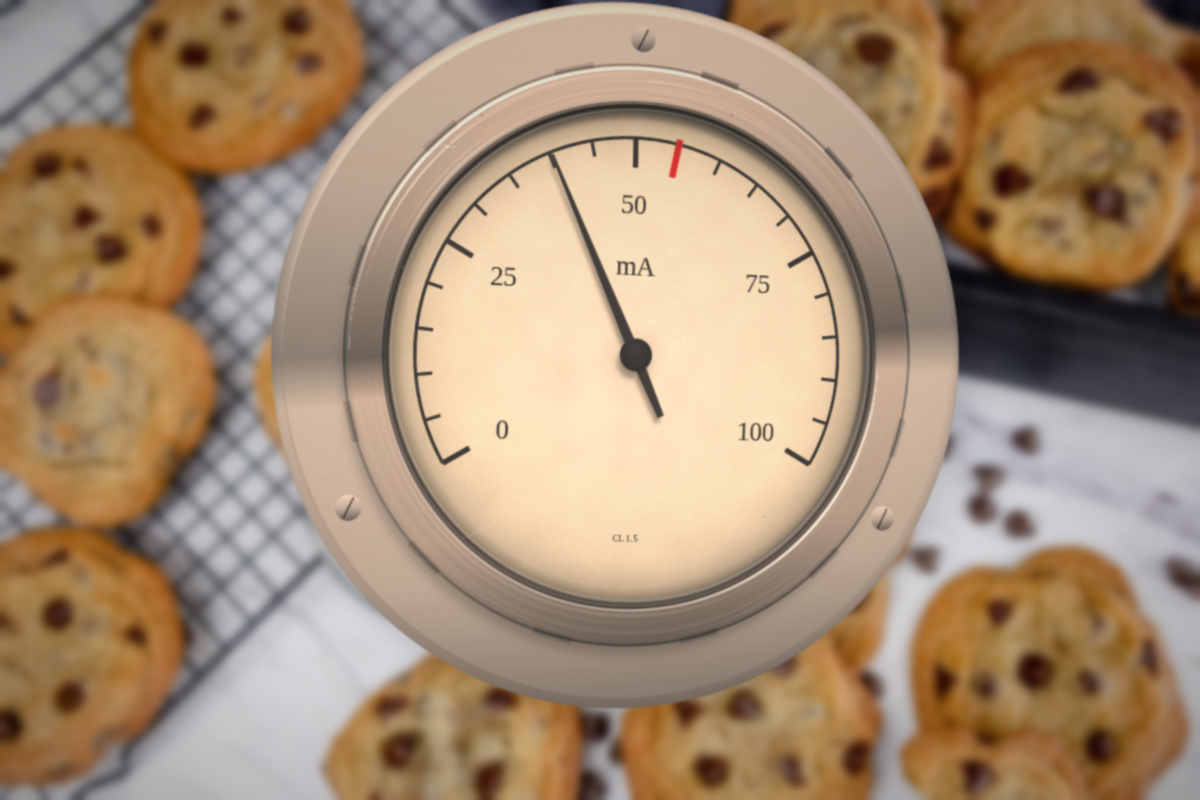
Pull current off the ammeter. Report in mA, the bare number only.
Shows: 40
